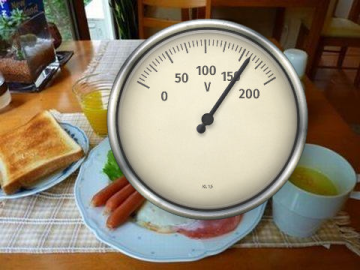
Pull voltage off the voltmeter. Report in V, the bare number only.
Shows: 160
